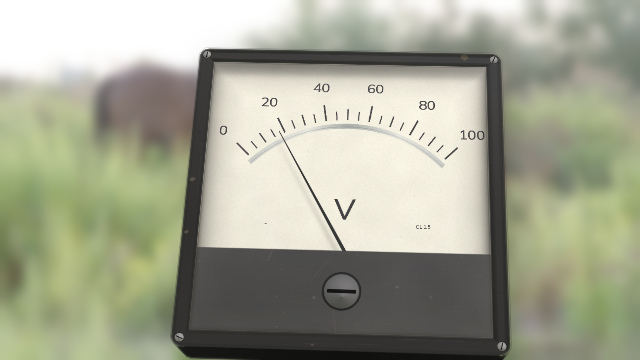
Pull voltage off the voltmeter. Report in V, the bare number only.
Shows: 17.5
